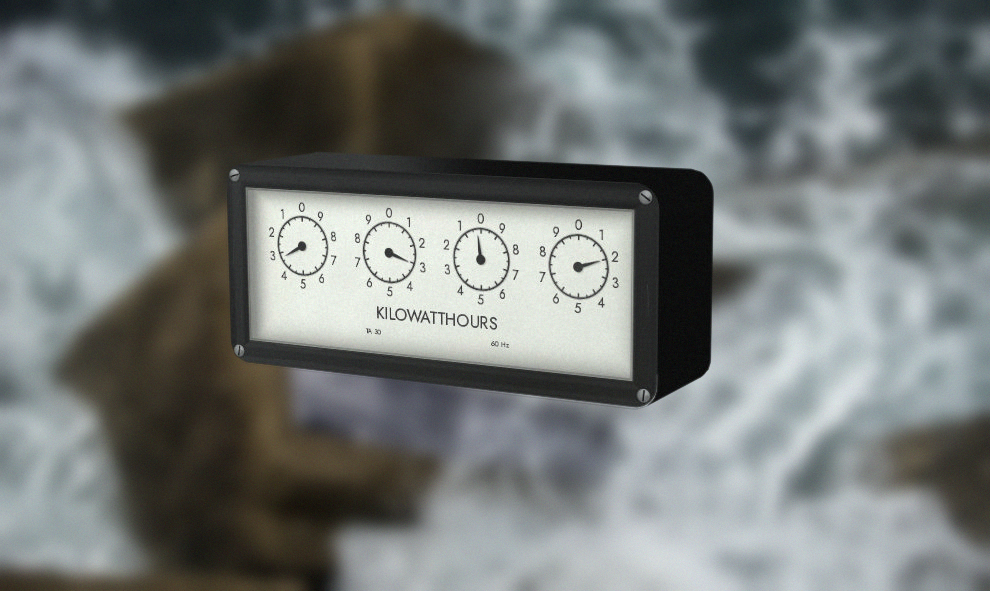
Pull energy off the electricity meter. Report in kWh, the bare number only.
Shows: 3302
